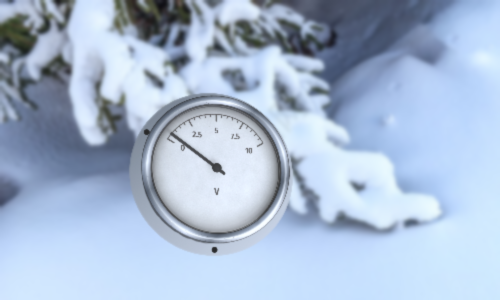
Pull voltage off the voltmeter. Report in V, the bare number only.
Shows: 0.5
